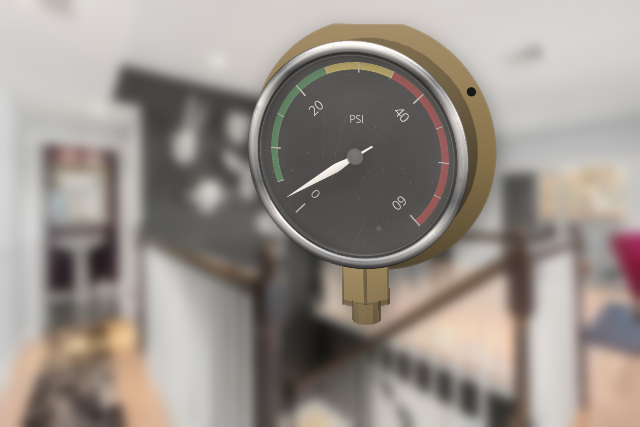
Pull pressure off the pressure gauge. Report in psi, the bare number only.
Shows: 2.5
